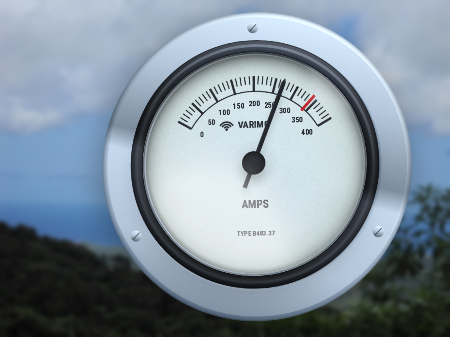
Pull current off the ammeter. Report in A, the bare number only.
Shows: 270
